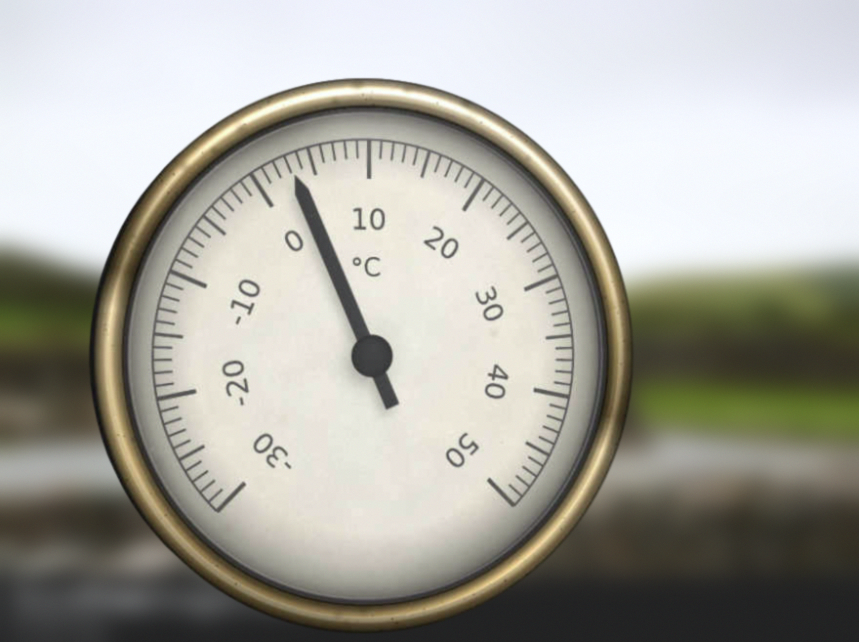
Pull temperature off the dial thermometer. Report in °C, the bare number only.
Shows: 3
